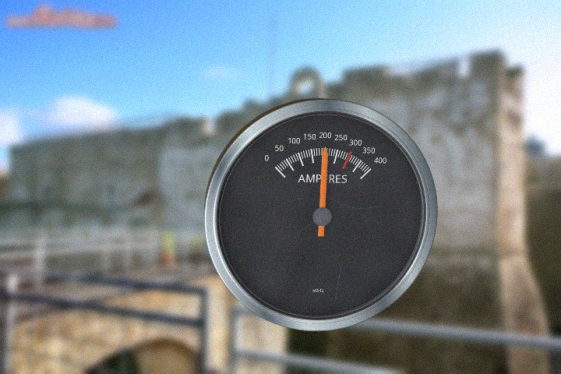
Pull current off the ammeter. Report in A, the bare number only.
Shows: 200
